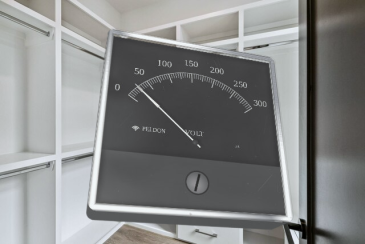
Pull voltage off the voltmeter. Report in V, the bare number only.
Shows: 25
